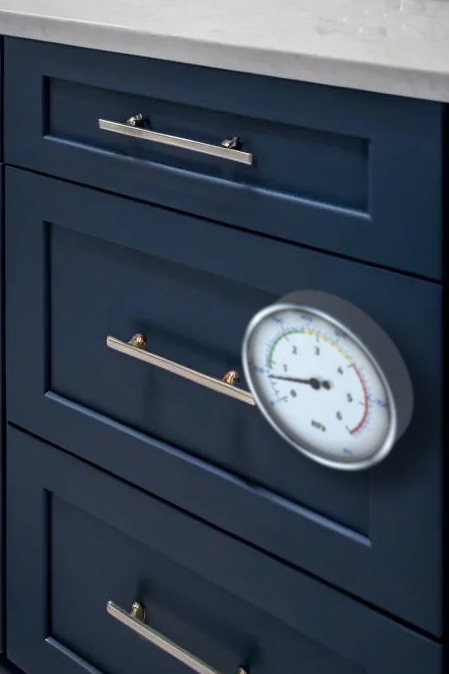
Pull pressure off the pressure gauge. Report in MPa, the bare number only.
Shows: 0.6
